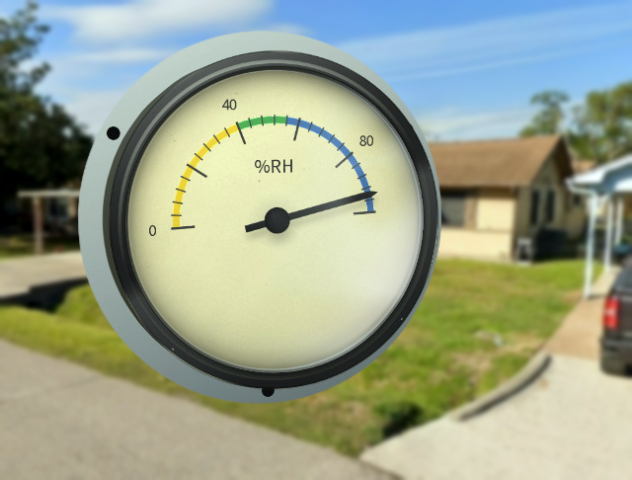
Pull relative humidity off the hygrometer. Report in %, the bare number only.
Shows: 94
